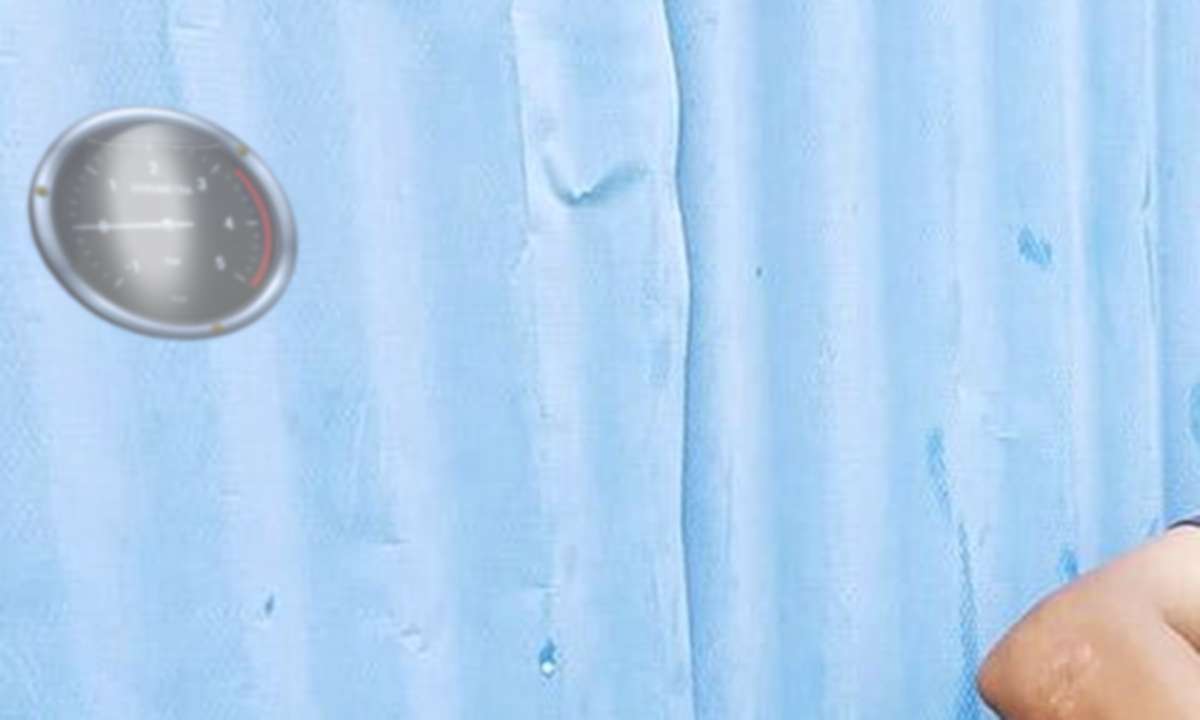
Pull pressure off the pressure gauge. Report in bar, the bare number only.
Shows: 0
